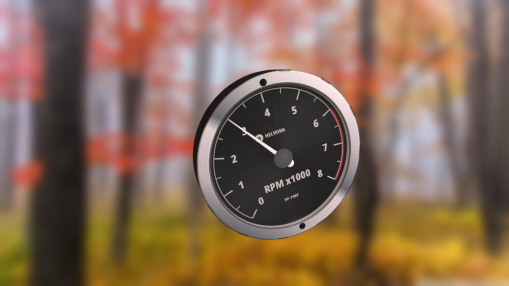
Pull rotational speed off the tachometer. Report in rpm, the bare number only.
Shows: 3000
